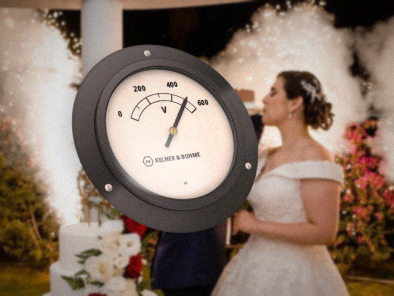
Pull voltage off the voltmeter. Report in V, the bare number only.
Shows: 500
